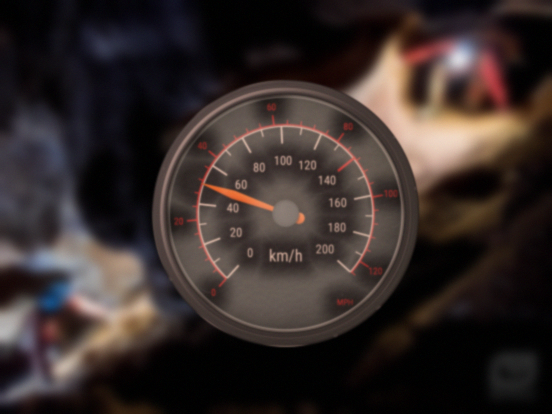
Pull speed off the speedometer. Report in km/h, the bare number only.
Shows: 50
